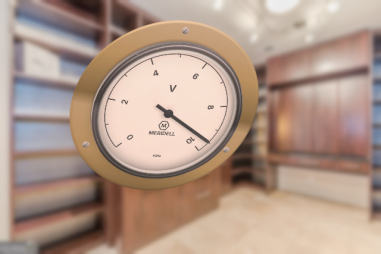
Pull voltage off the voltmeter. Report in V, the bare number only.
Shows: 9.5
